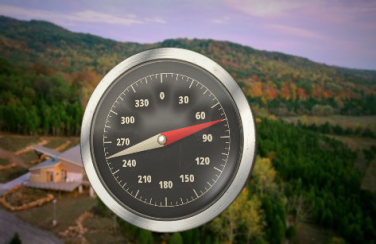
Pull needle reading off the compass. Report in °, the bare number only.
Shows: 75
